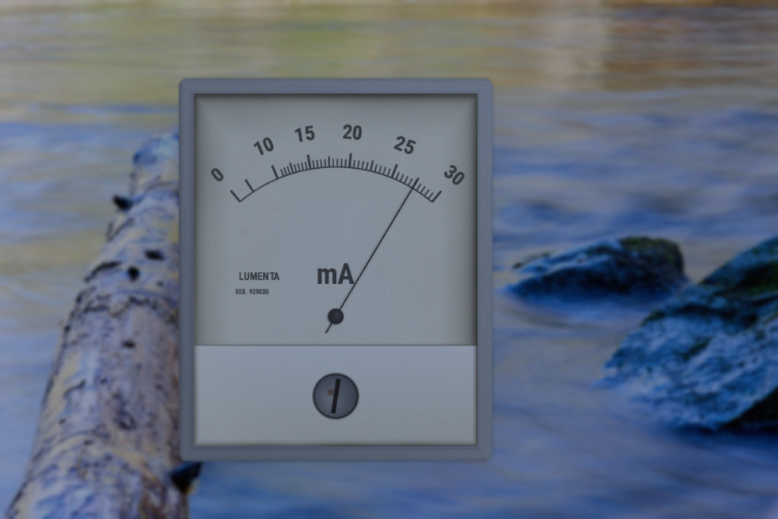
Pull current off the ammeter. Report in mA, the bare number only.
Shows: 27.5
